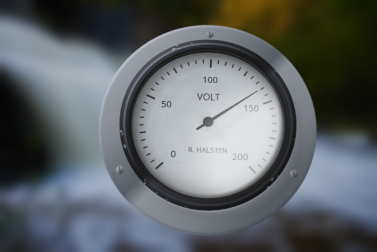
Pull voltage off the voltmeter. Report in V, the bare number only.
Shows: 140
